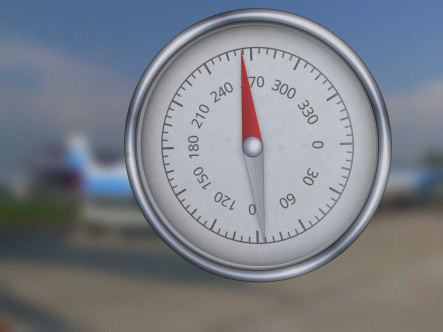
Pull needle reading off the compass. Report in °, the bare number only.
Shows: 265
